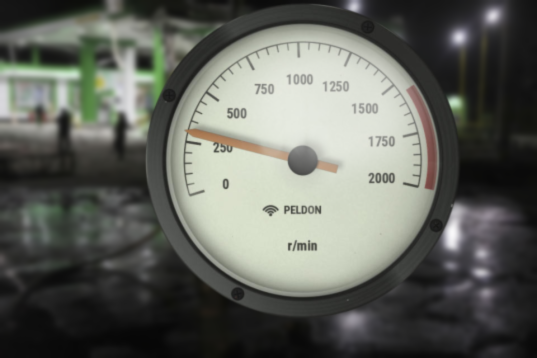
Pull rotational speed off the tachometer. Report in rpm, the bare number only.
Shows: 300
